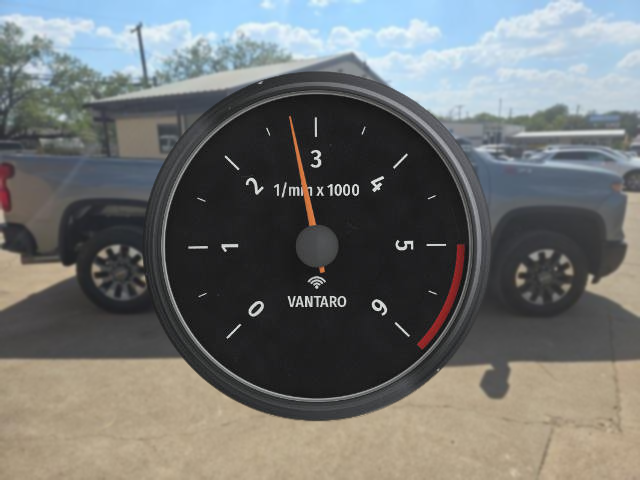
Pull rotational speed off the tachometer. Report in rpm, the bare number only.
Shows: 2750
